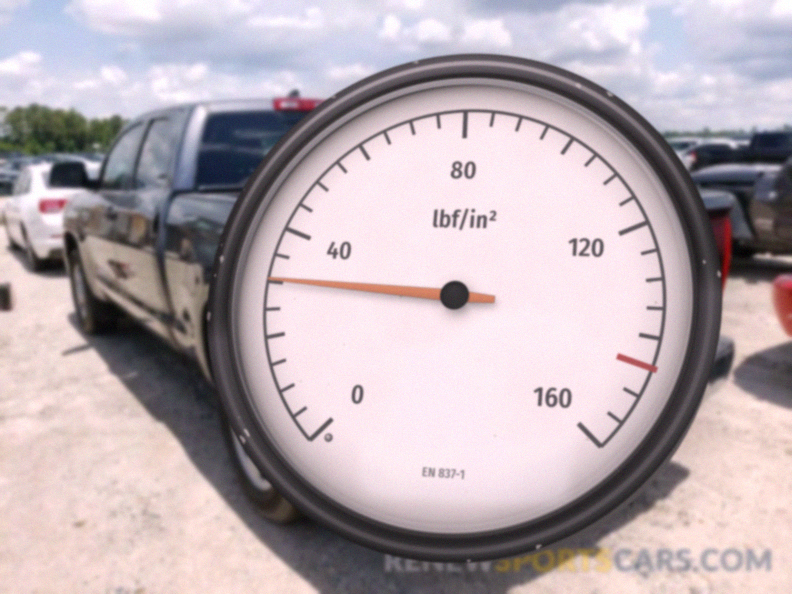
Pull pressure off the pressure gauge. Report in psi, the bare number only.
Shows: 30
